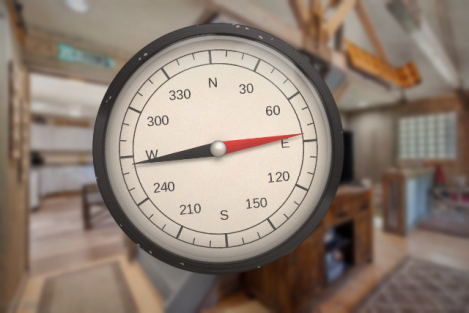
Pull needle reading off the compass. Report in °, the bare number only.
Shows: 85
